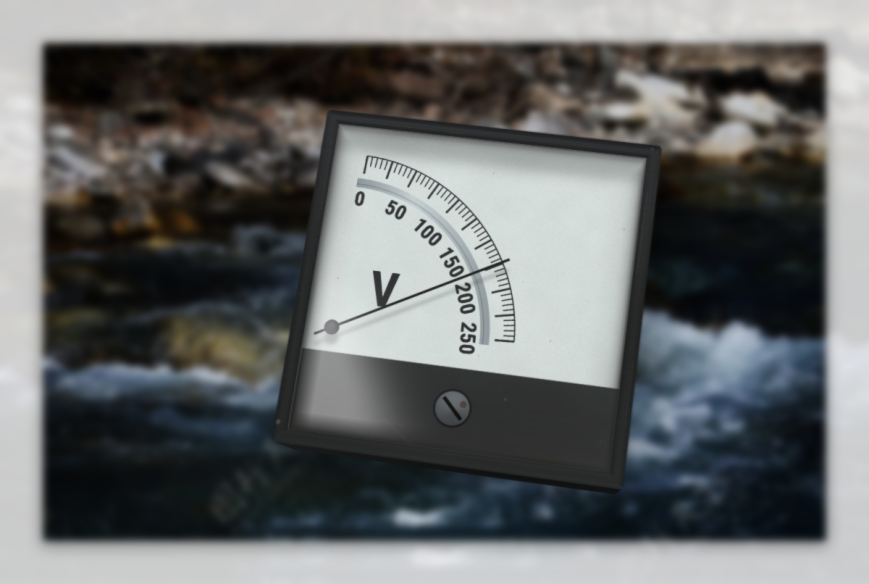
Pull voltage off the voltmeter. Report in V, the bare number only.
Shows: 175
